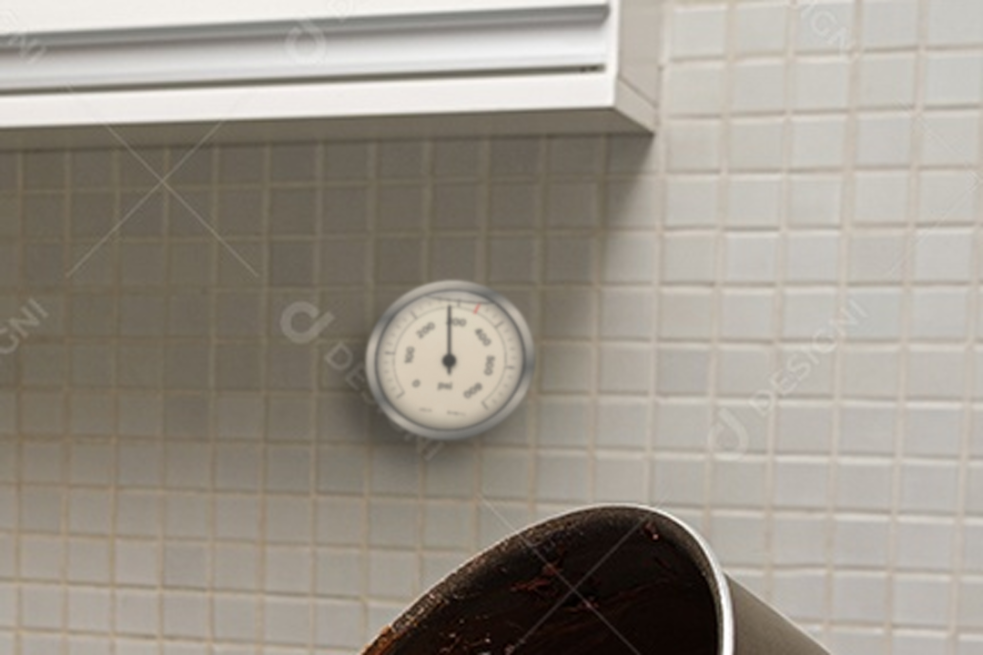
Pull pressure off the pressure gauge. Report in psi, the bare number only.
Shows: 280
